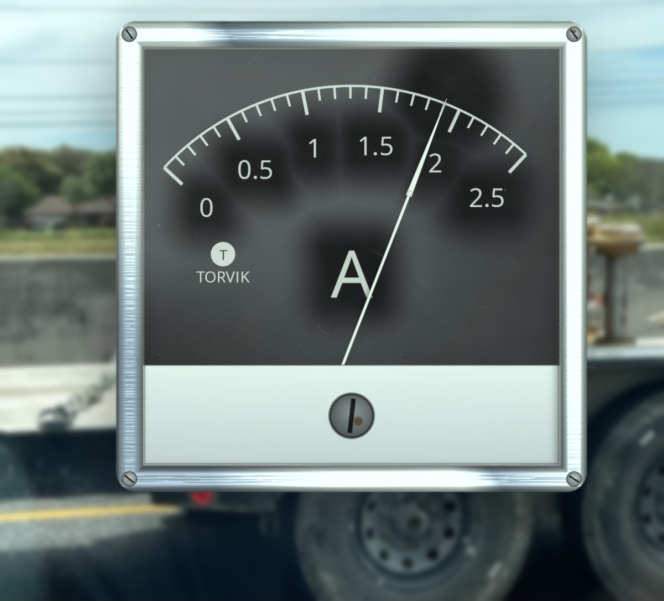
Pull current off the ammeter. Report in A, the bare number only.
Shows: 1.9
